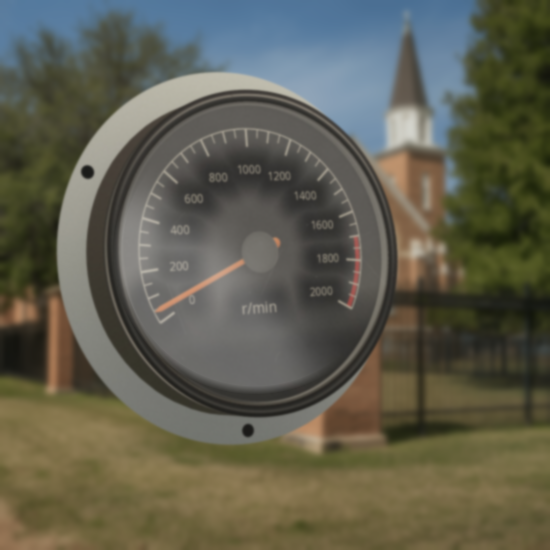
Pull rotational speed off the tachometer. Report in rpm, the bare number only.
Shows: 50
